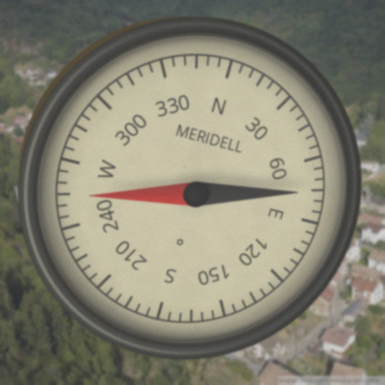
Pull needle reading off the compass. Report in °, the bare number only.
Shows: 255
